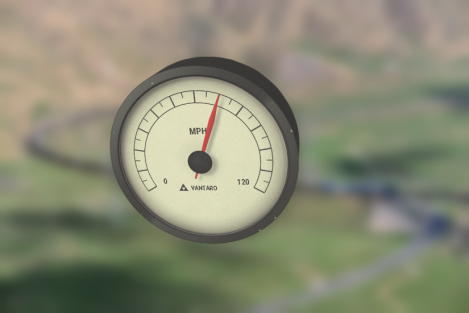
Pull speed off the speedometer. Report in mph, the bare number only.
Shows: 70
